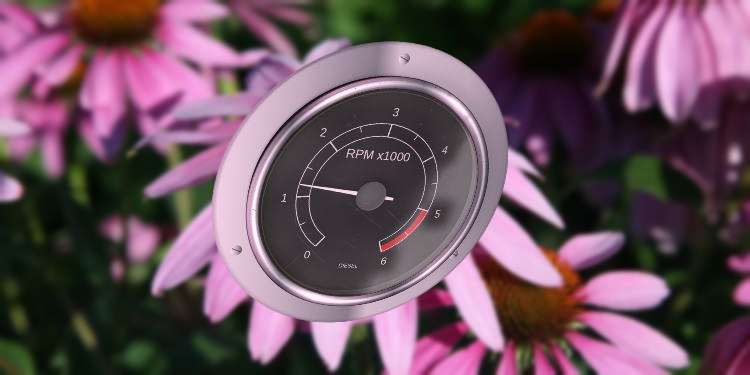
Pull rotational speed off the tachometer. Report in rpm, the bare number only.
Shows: 1250
